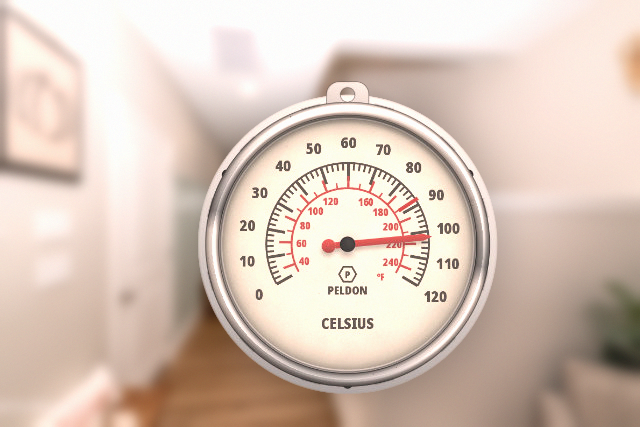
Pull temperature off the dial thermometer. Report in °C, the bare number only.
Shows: 102
